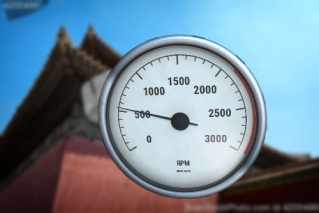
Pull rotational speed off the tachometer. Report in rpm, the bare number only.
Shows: 550
